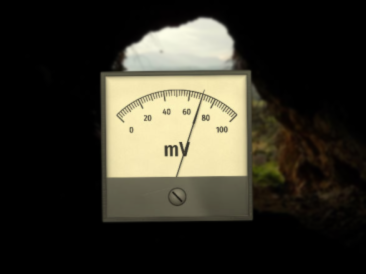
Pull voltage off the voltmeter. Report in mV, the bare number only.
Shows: 70
